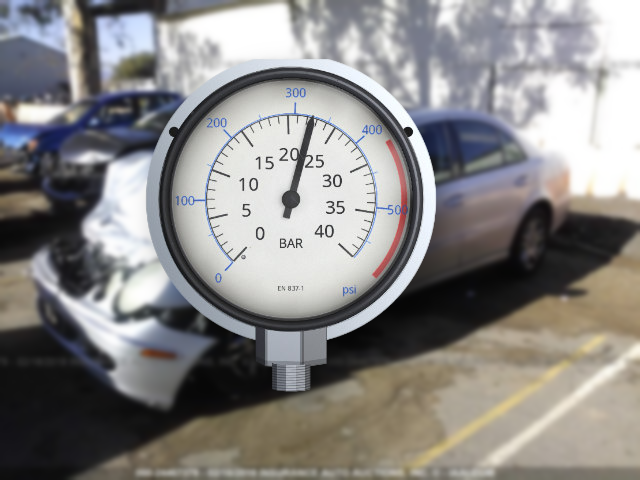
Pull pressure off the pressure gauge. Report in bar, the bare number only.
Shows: 22.5
